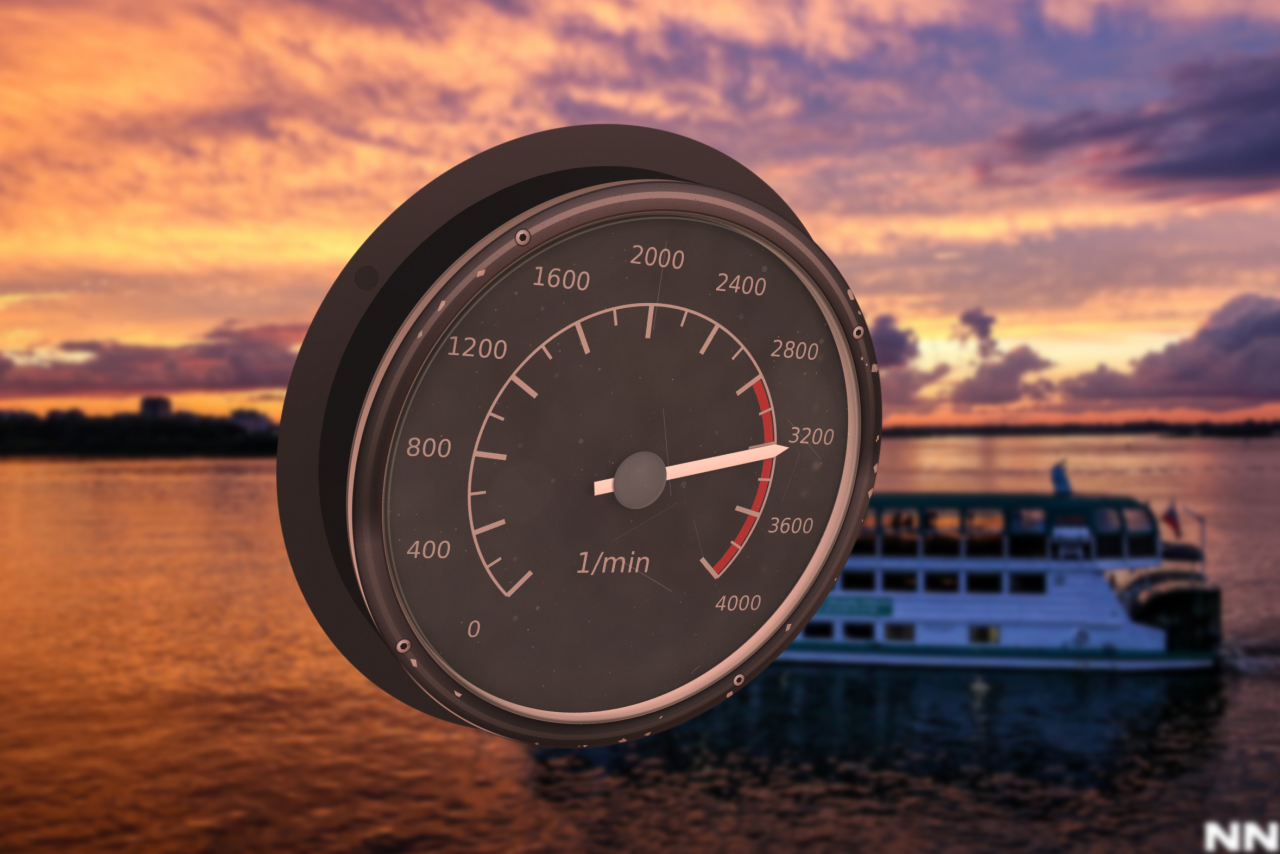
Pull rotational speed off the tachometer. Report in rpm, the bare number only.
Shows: 3200
